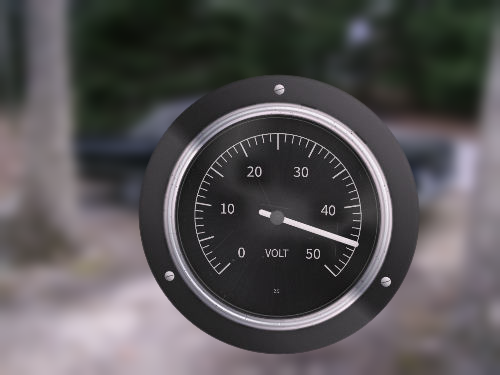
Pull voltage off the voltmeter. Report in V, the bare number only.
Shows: 45
